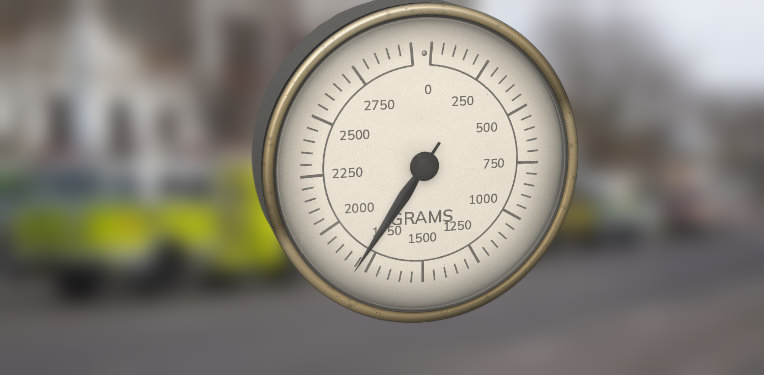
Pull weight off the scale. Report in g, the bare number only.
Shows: 1800
